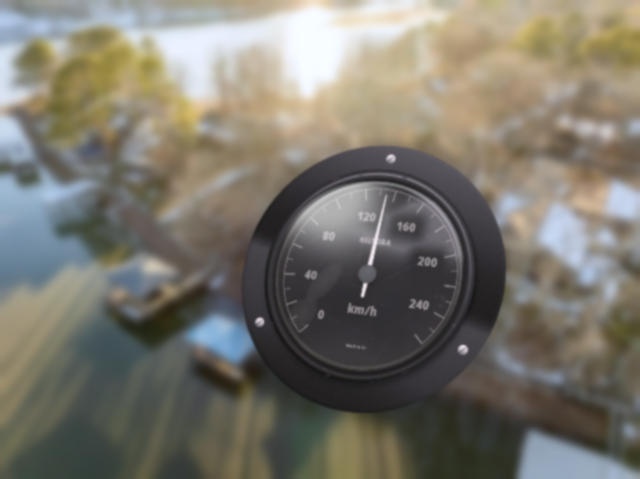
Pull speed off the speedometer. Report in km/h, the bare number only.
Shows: 135
